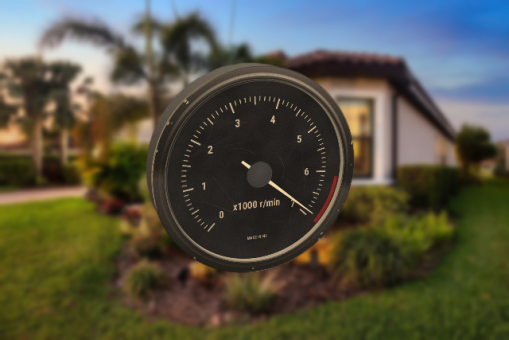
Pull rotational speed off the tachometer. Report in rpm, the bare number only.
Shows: 6900
